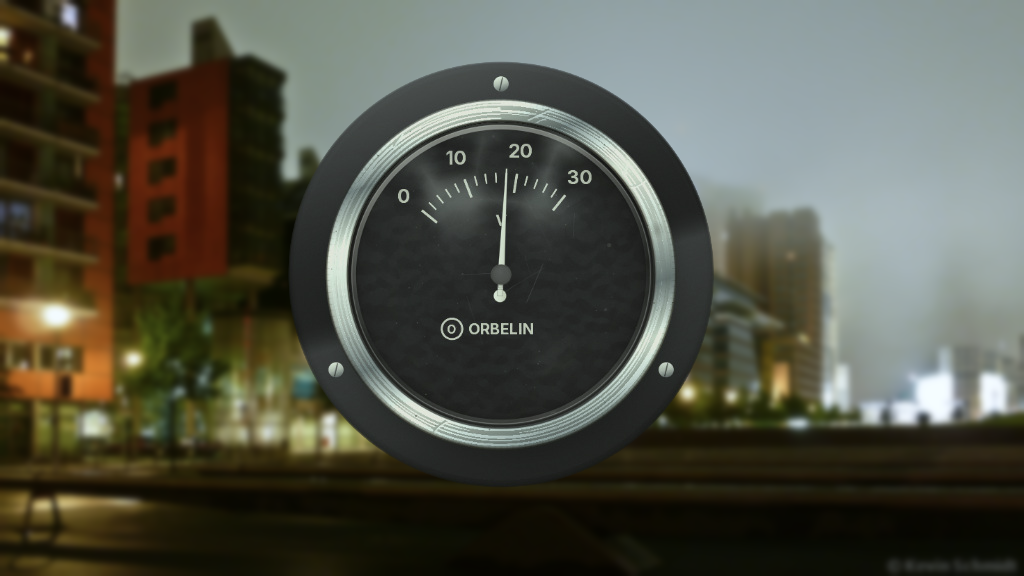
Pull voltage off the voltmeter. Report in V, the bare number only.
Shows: 18
